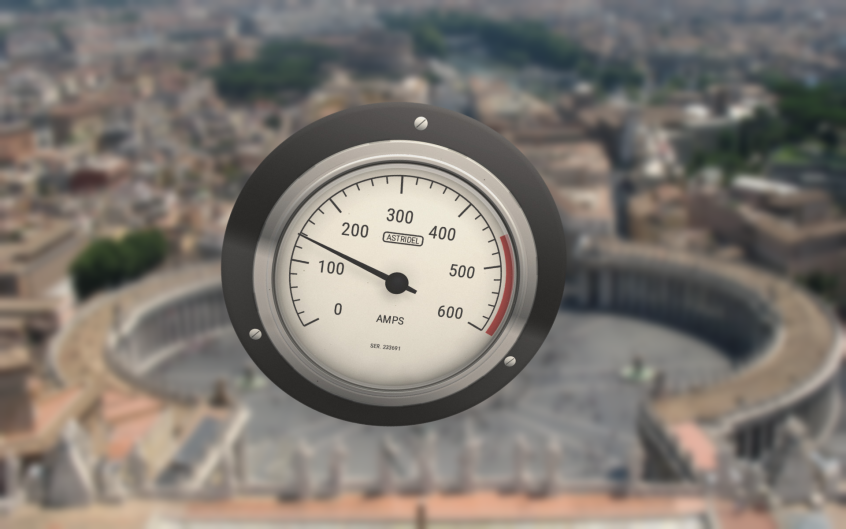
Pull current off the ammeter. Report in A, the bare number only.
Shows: 140
